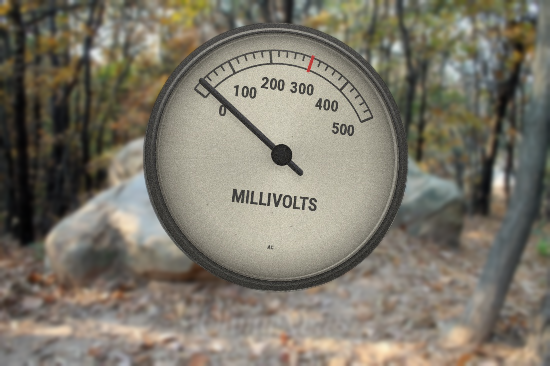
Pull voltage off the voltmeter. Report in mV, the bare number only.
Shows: 20
